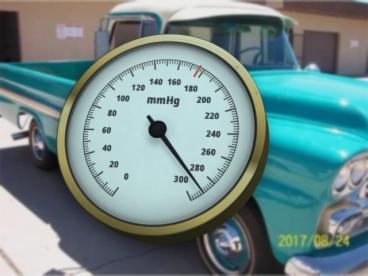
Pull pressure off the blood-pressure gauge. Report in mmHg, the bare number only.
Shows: 290
